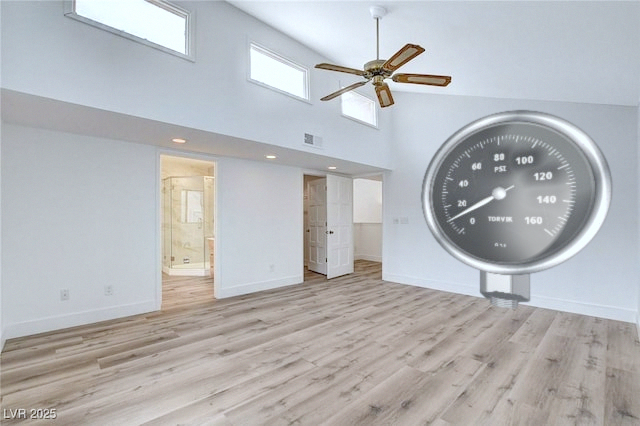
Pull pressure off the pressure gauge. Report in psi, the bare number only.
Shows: 10
